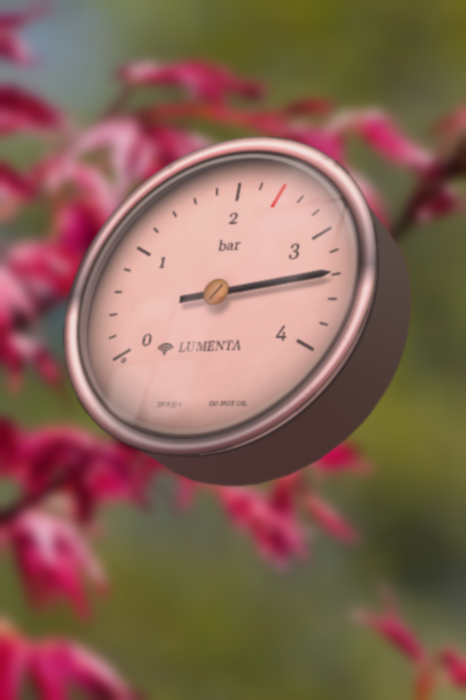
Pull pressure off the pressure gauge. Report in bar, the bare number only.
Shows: 3.4
